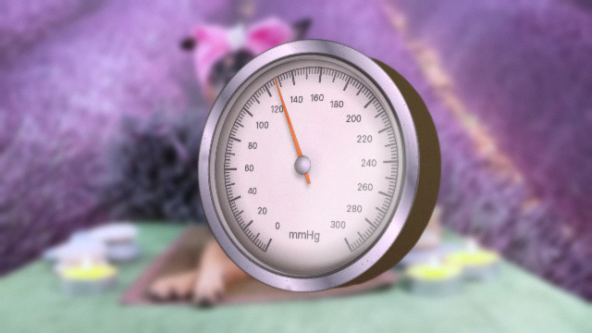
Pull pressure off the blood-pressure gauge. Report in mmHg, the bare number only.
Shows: 130
